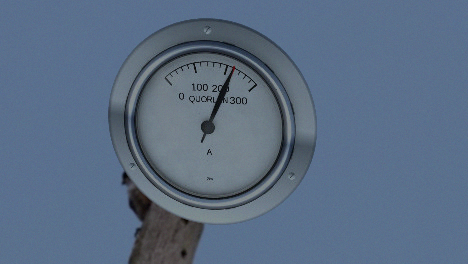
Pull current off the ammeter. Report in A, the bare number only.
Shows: 220
